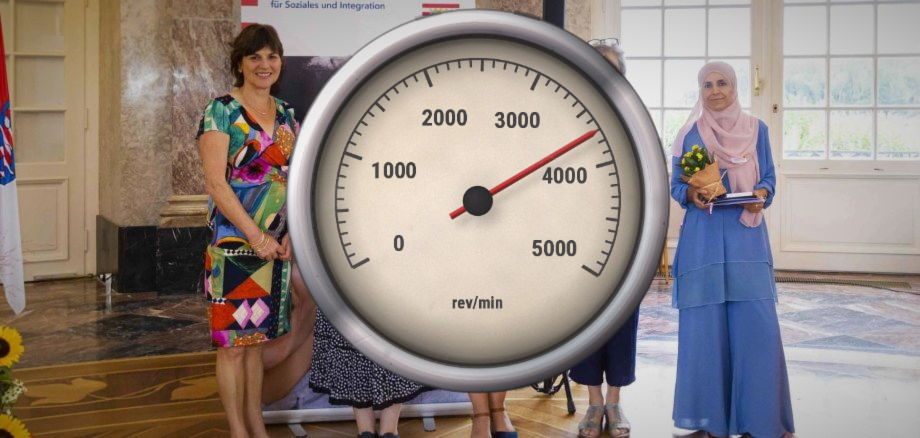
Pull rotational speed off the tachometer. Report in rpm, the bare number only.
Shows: 3700
